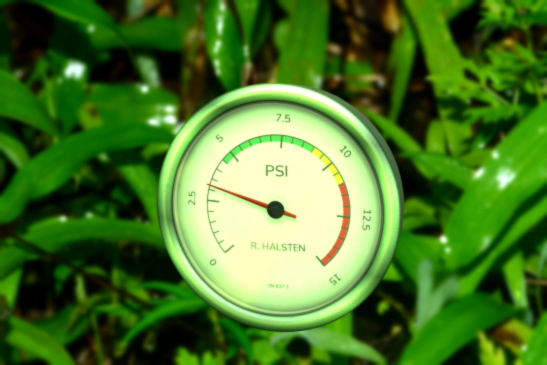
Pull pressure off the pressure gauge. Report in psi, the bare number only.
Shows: 3.25
